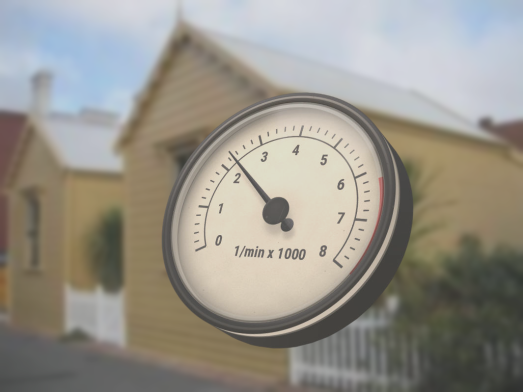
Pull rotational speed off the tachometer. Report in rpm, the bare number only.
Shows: 2300
